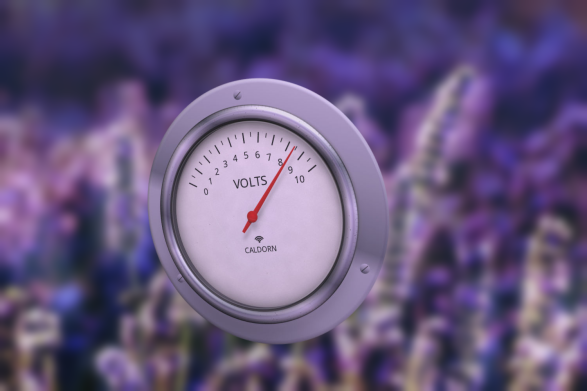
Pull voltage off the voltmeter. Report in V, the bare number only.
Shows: 8.5
